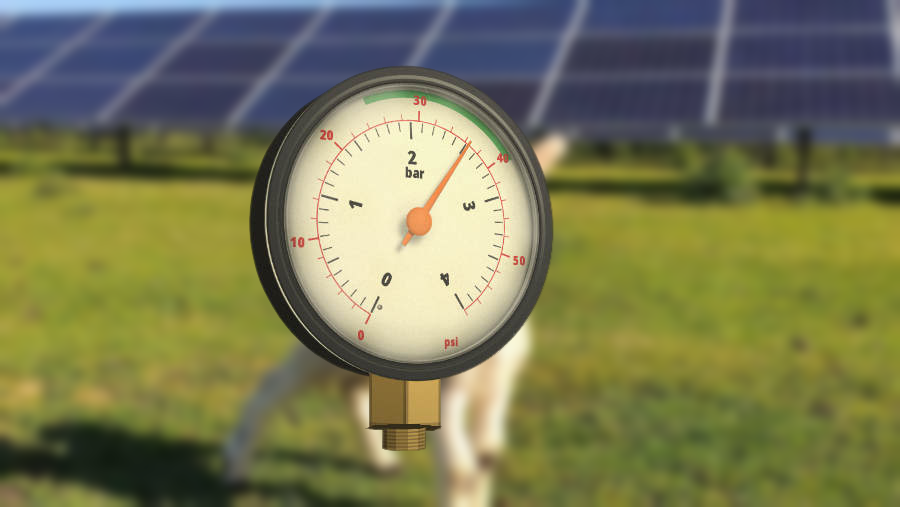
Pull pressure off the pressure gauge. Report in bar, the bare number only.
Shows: 2.5
